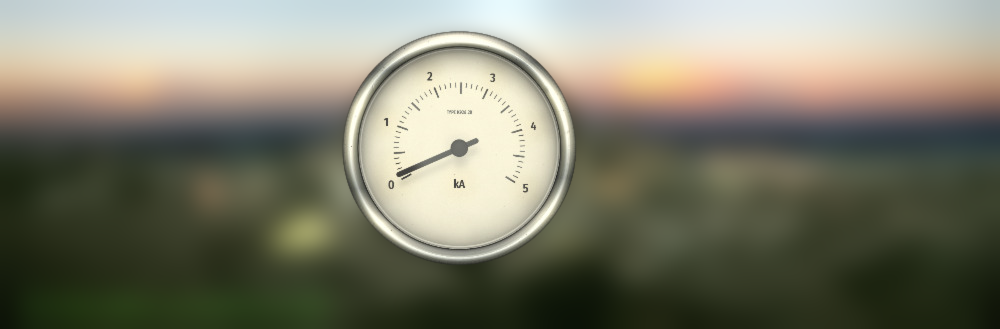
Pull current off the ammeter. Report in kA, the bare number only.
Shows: 0.1
